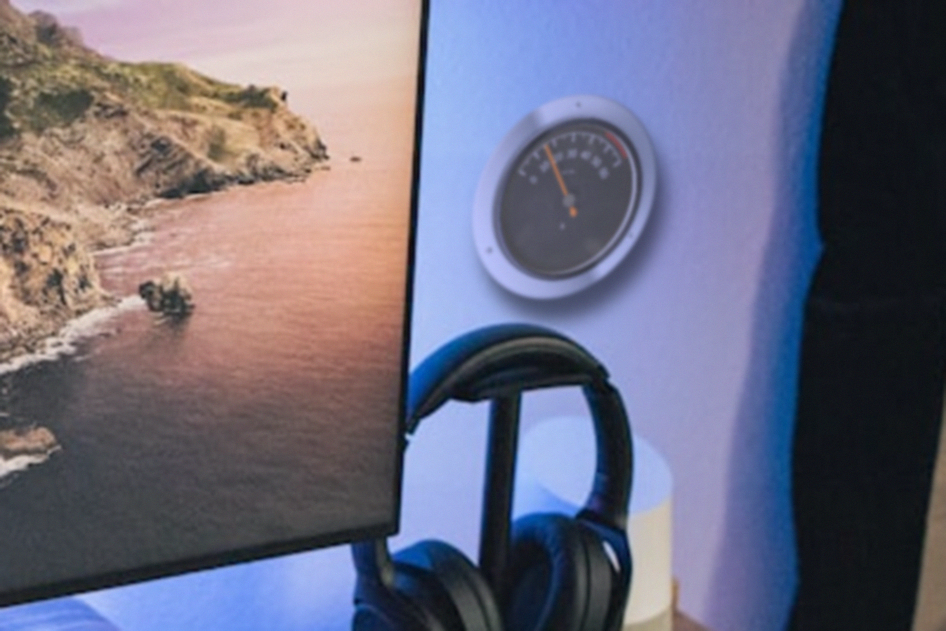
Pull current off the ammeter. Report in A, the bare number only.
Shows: 15
